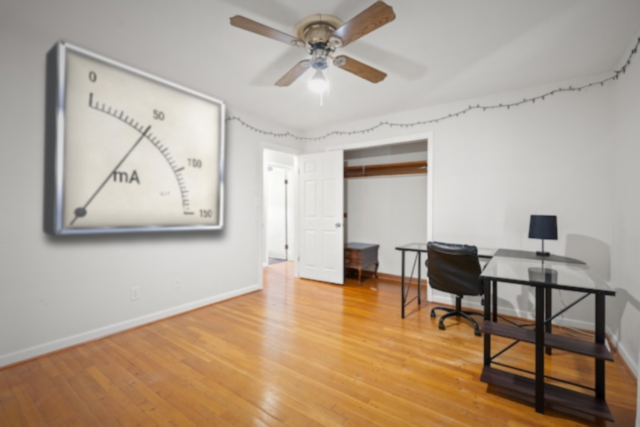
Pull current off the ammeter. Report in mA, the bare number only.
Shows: 50
